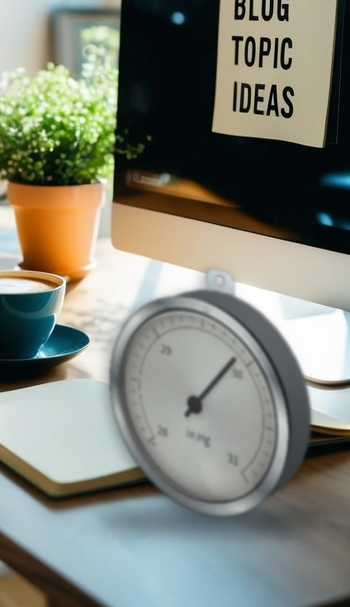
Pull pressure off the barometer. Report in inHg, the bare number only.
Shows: 29.9
